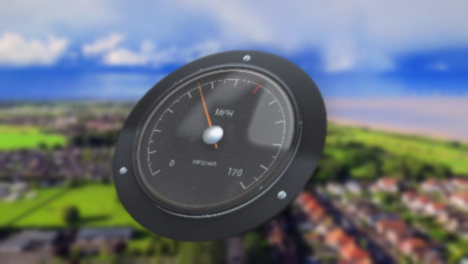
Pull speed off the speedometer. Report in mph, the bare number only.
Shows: 45
